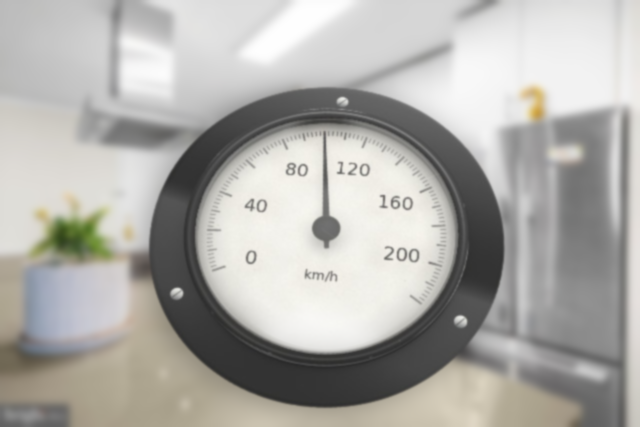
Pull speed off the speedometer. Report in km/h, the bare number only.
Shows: 100
